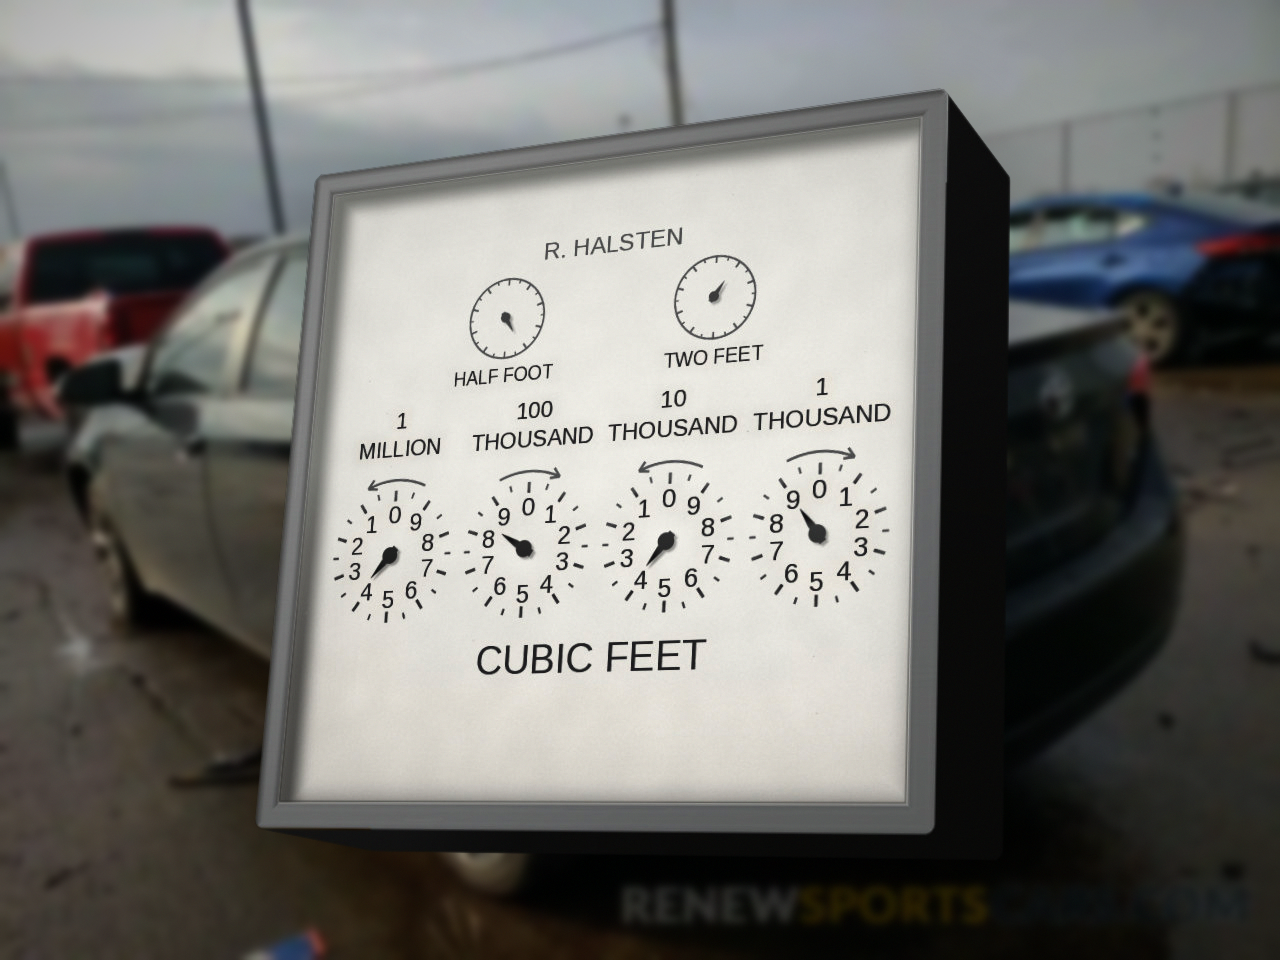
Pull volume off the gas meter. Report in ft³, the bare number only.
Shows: 383900
